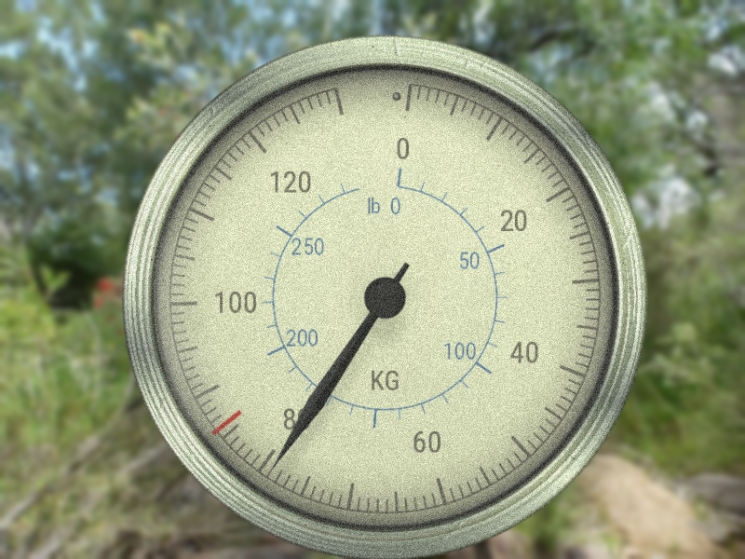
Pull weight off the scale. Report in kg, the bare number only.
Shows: 79
